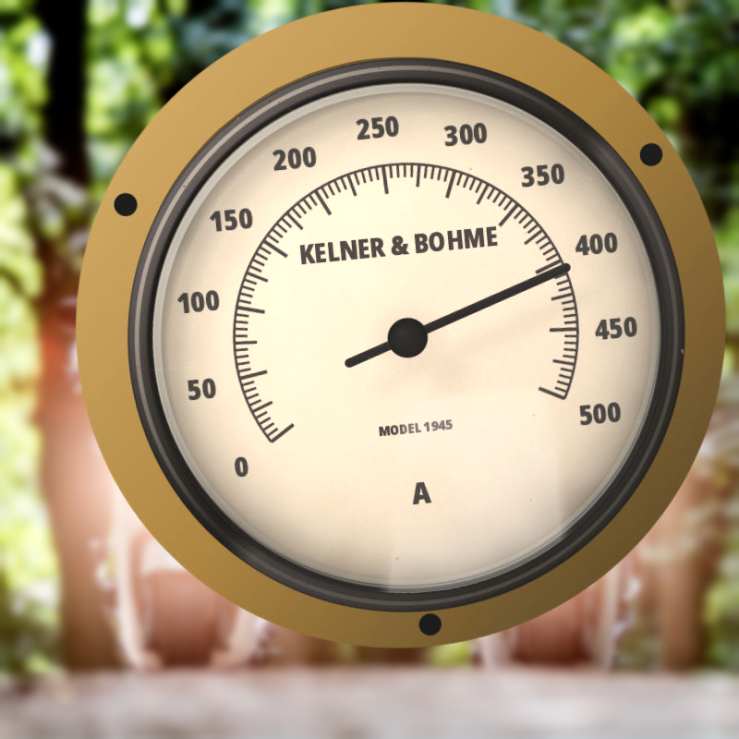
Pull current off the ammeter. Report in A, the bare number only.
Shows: 405
